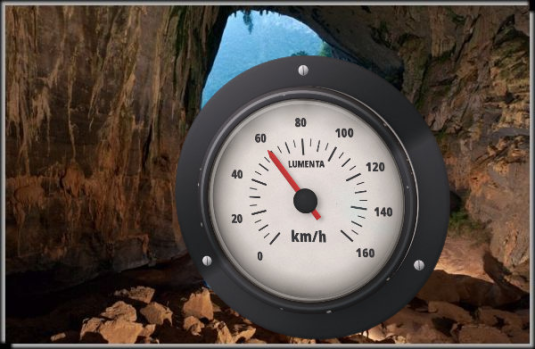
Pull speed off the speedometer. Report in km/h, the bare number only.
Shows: 60
